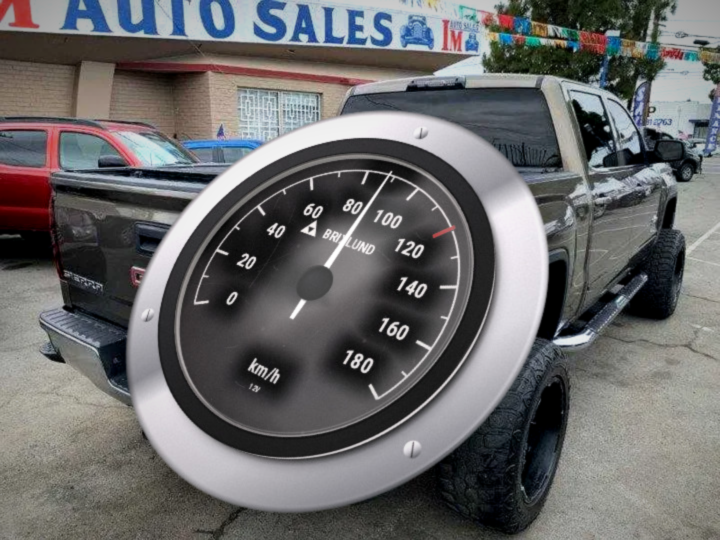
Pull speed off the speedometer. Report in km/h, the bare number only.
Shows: 90
